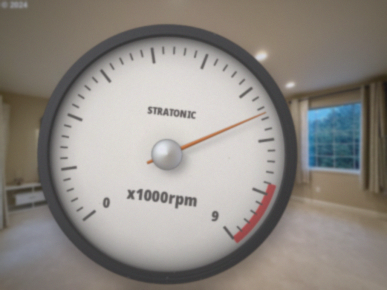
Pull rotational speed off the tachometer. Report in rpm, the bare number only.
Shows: 6500
